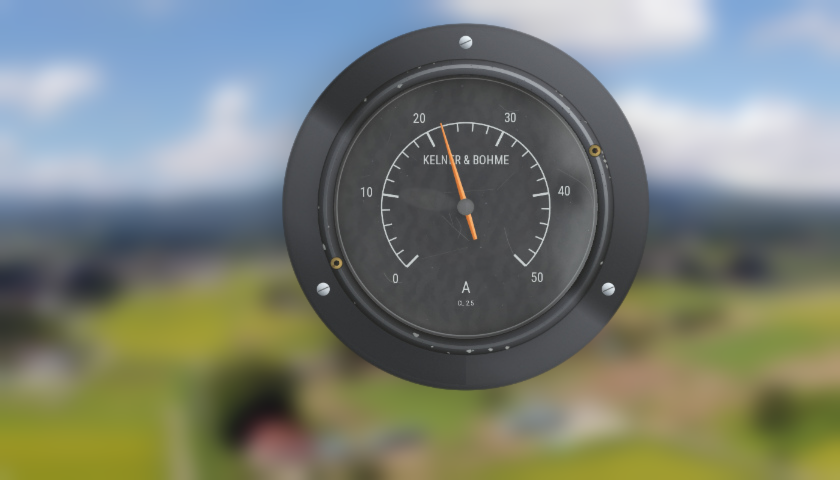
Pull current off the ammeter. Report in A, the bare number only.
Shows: 22
